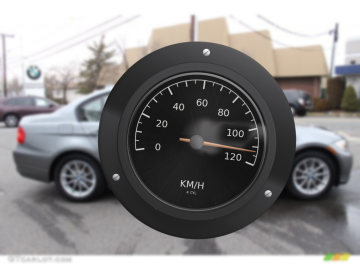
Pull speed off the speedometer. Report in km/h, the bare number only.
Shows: 112.5
